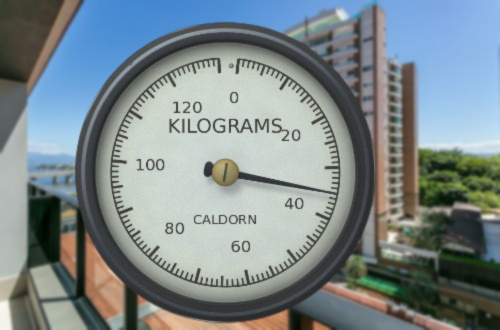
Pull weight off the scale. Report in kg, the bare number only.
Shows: 35
